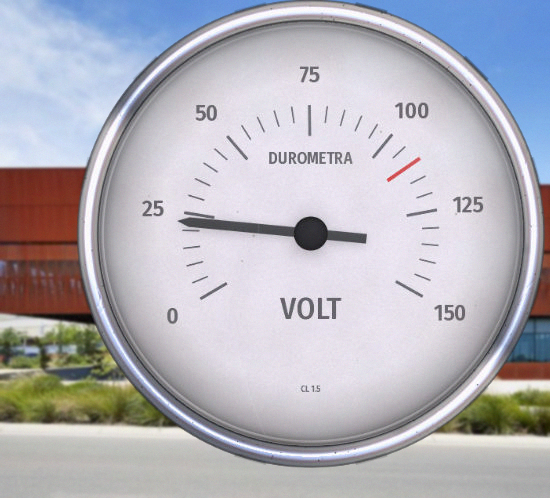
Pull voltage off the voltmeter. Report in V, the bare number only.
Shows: 22.5
